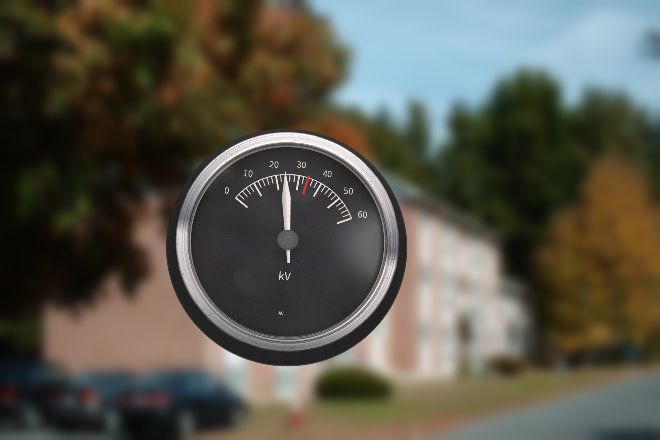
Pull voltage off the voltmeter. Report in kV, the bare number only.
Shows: 24
